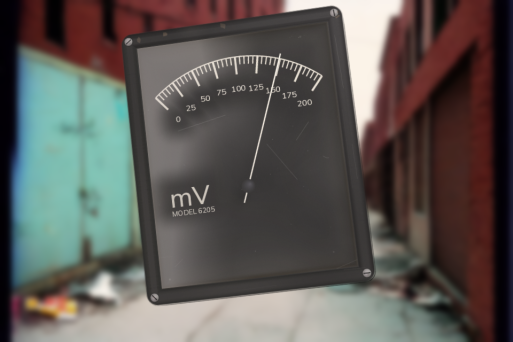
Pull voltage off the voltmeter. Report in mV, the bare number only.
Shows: 150
